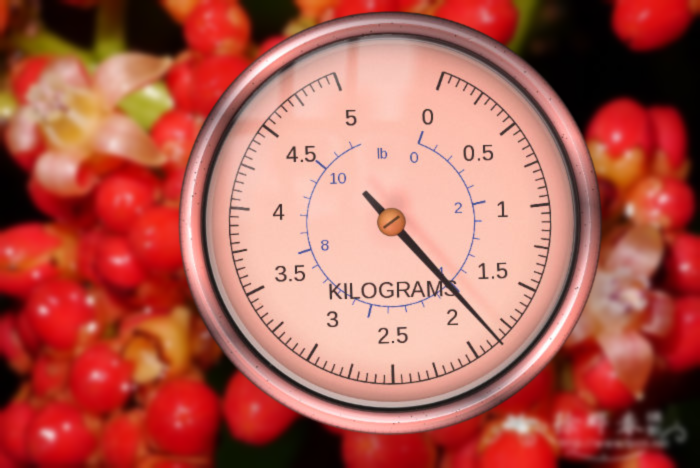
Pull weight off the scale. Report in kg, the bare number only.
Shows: 1.85
